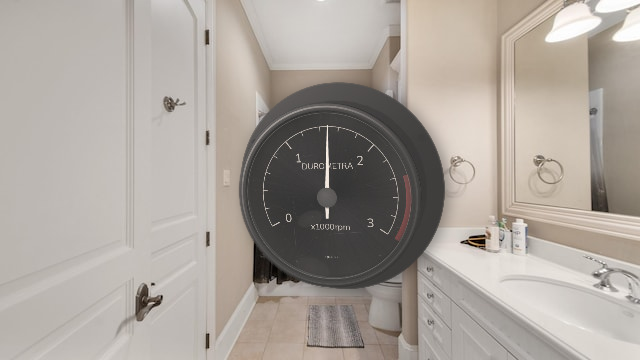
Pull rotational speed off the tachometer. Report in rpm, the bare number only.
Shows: 1500
